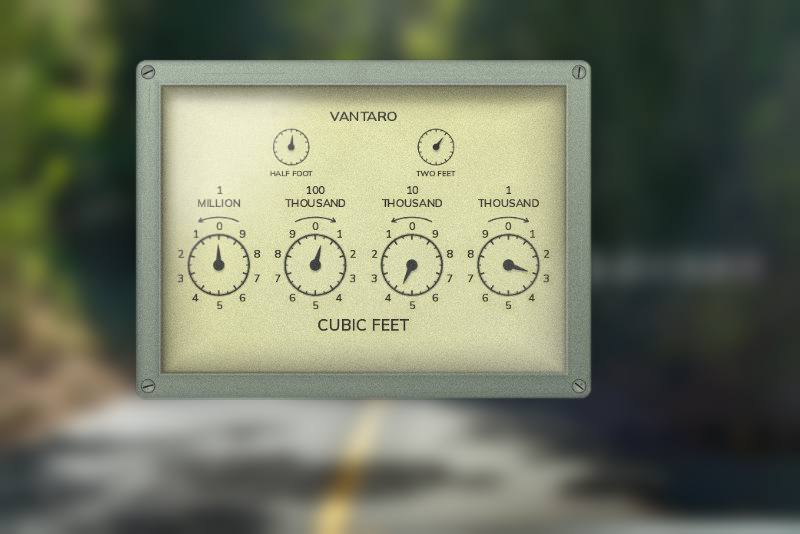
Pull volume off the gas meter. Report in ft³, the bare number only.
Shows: 4300
